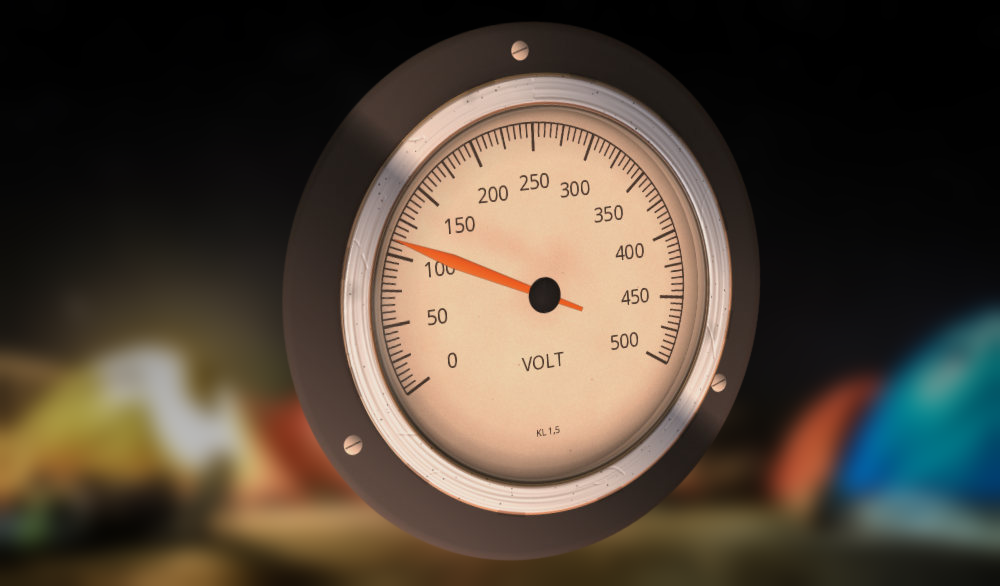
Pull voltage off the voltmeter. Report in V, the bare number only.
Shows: 110
